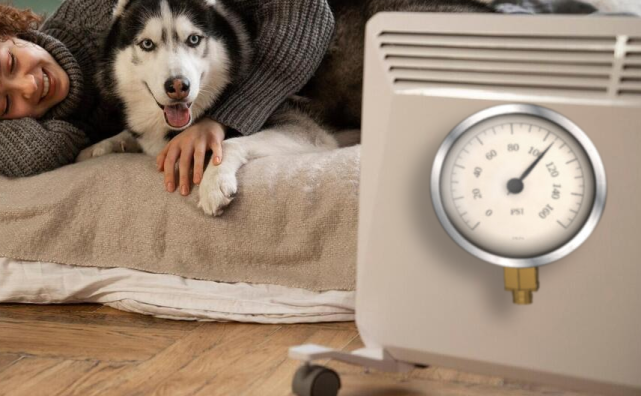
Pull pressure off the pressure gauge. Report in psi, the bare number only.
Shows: 105
